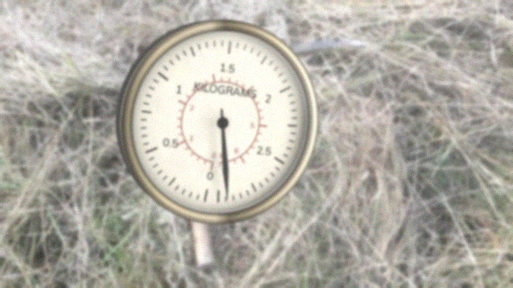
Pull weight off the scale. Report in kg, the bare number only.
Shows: 2.95
